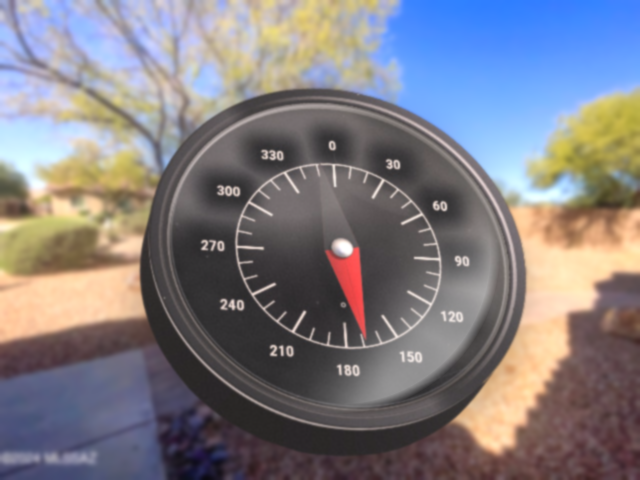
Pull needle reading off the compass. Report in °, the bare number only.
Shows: 170
